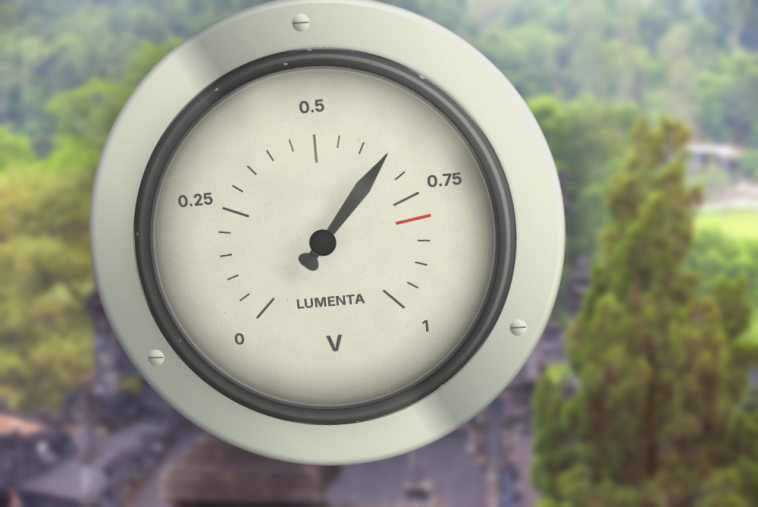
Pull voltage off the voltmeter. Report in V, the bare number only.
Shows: 0.65
